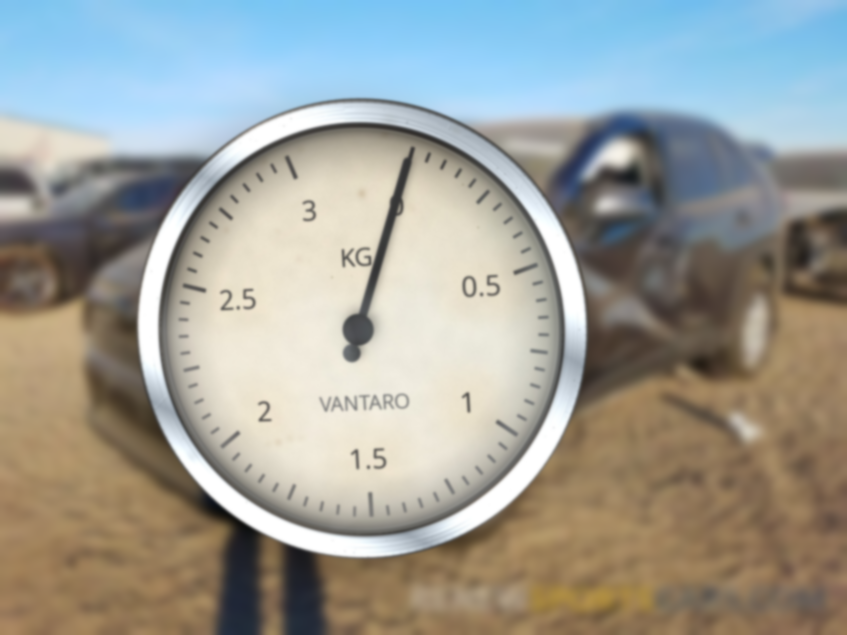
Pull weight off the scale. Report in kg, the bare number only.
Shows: 0
